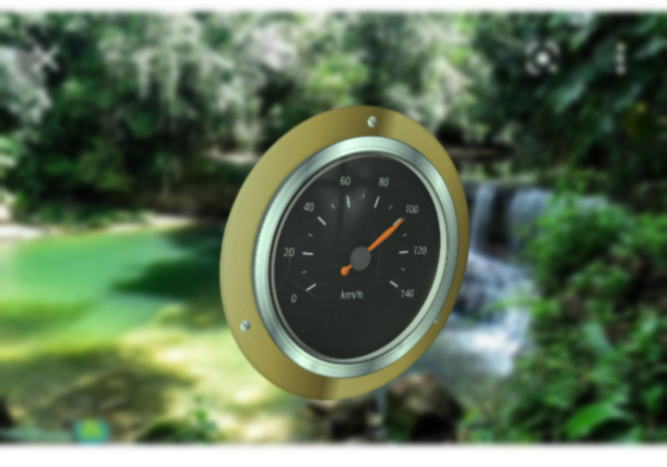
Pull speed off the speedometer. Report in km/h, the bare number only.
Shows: 100
